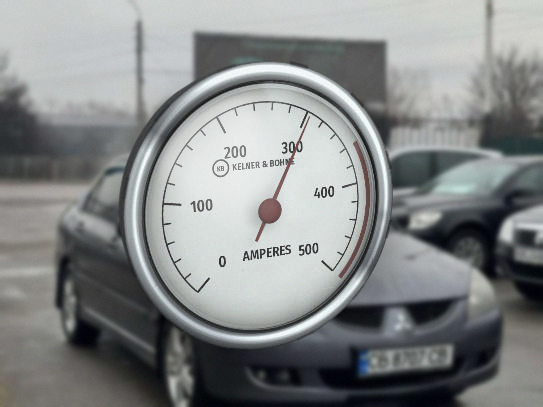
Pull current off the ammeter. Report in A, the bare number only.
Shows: 300
